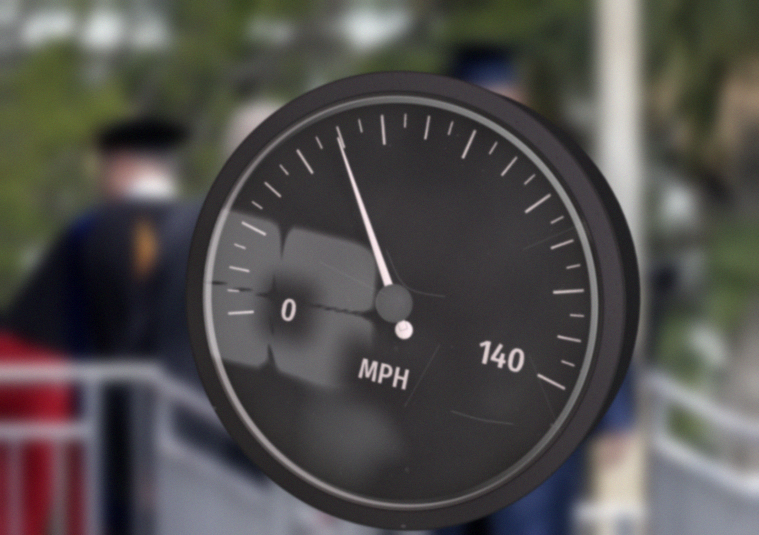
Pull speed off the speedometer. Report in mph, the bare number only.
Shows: 50
